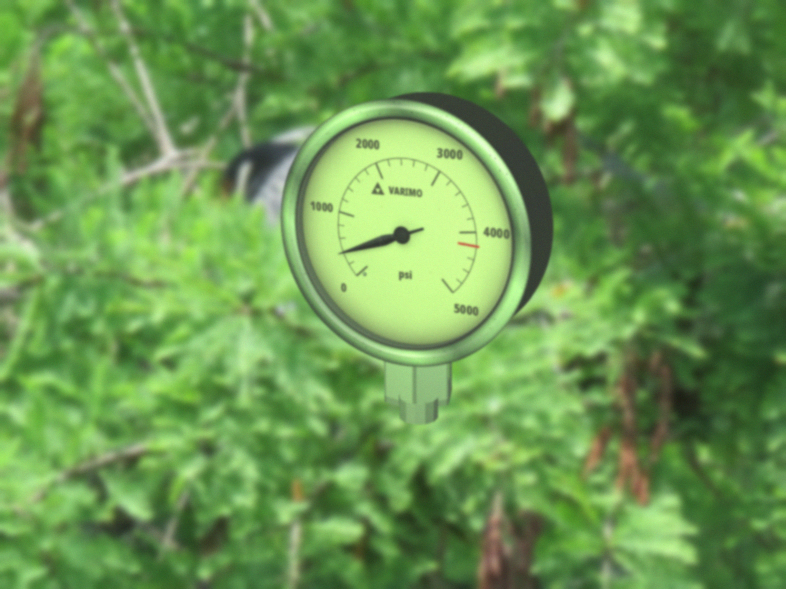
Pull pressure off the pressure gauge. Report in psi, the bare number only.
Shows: 400
